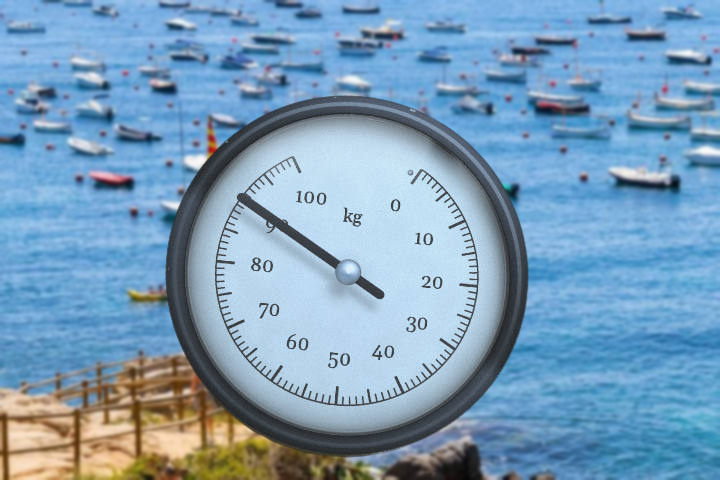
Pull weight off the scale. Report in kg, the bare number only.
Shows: 90
